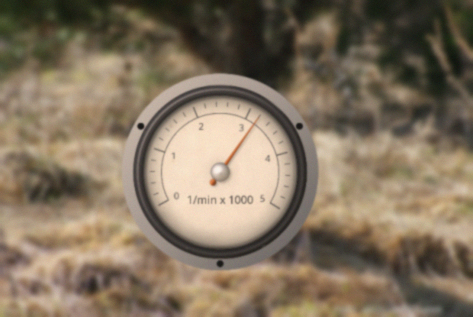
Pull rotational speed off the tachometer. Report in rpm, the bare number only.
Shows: 3200
